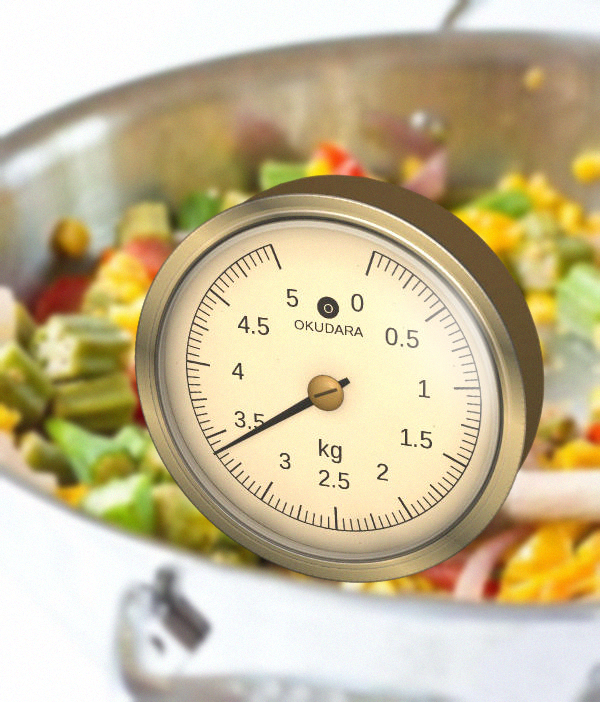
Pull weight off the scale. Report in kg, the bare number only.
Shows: 3.4
